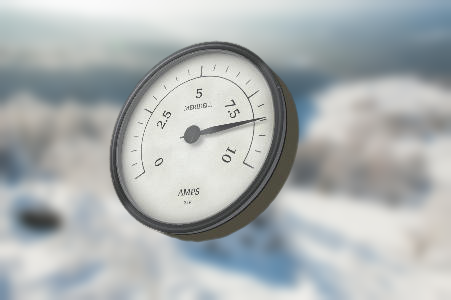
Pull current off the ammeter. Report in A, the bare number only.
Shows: 8.5
